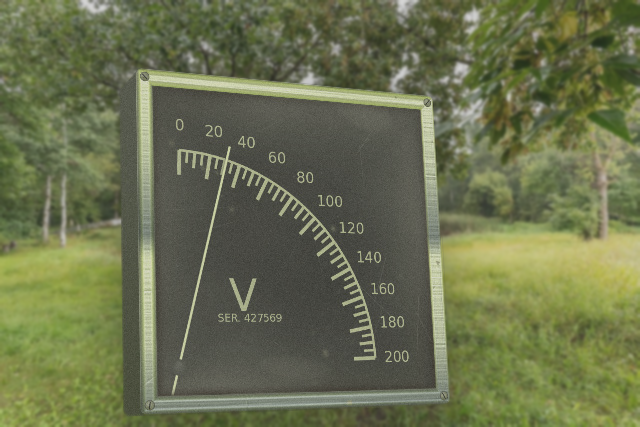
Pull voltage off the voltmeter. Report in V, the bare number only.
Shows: 30
